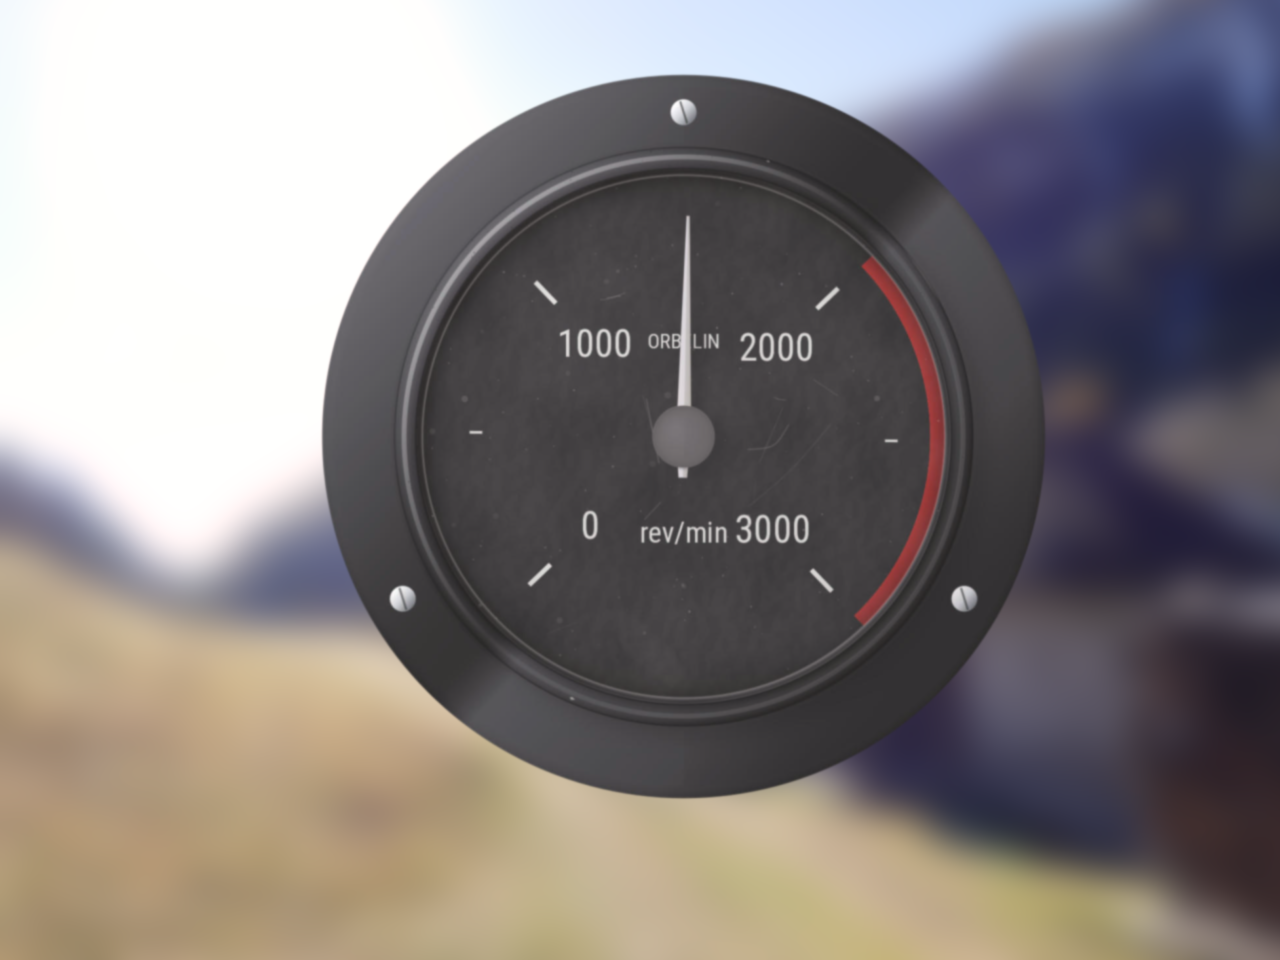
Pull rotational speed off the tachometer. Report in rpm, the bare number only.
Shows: 1500
